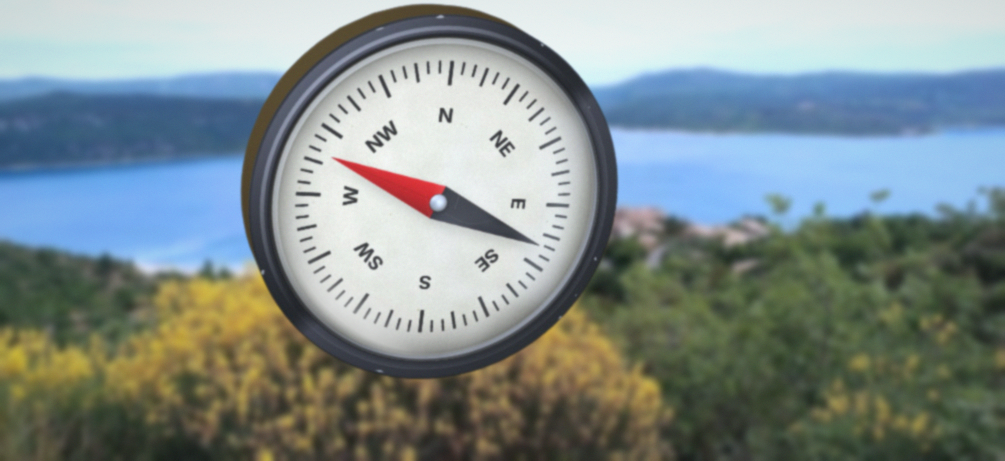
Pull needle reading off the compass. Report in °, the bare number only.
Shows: 290
